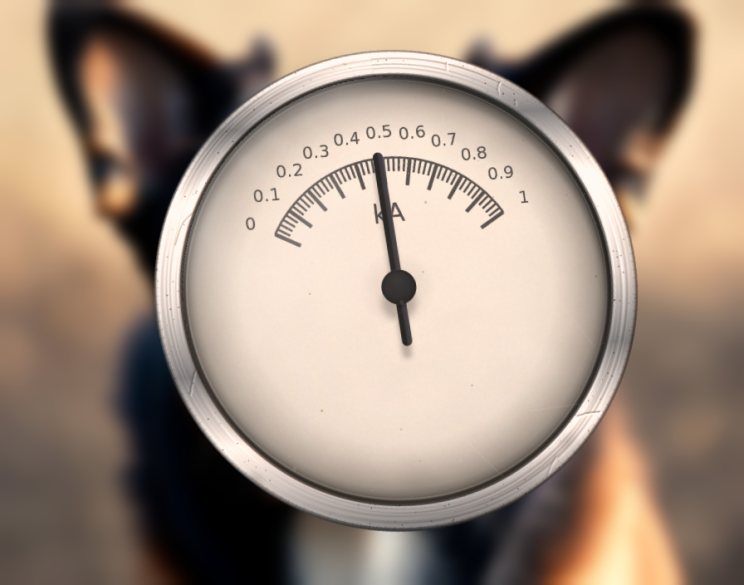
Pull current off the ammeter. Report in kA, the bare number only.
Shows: 0.48
